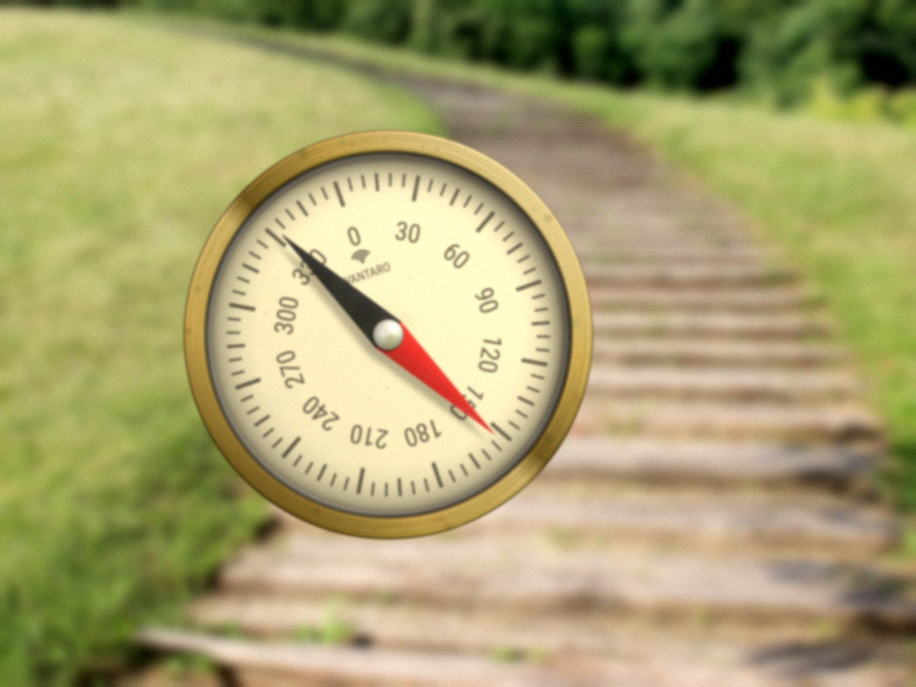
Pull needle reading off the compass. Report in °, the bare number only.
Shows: 152.5
